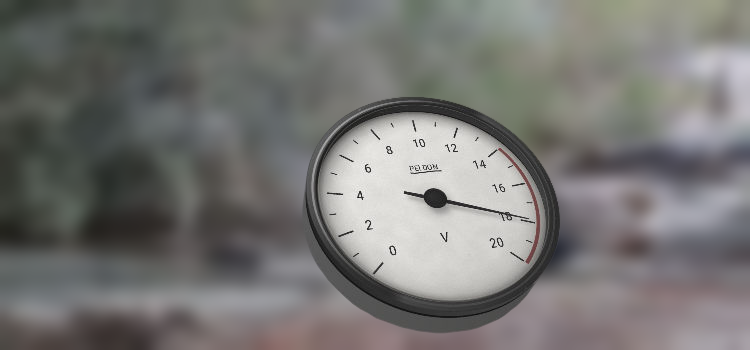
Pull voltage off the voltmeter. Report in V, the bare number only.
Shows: 18
